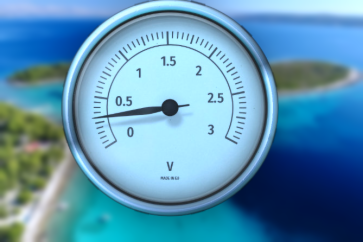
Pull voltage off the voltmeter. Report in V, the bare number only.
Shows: 0.3
